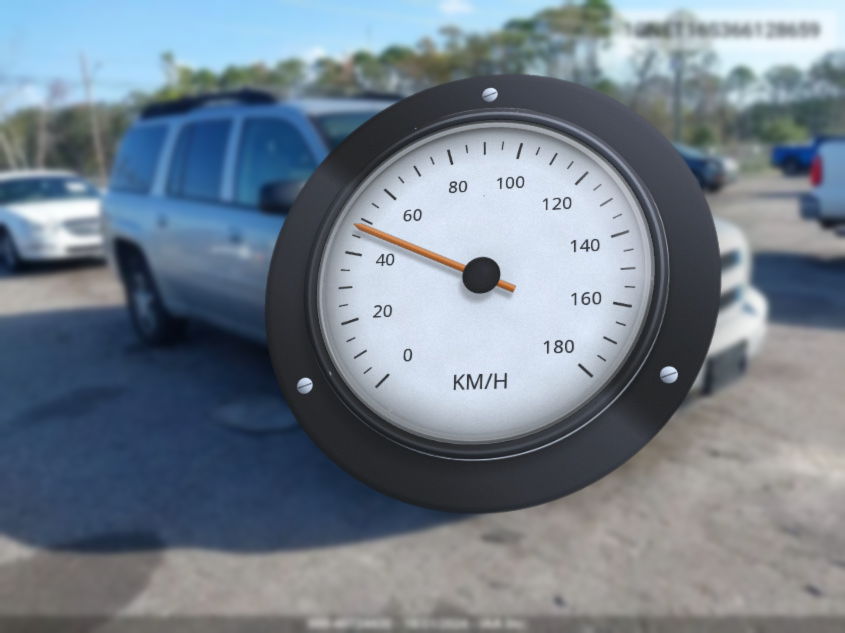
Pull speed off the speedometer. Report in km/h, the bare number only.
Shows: 47.5
